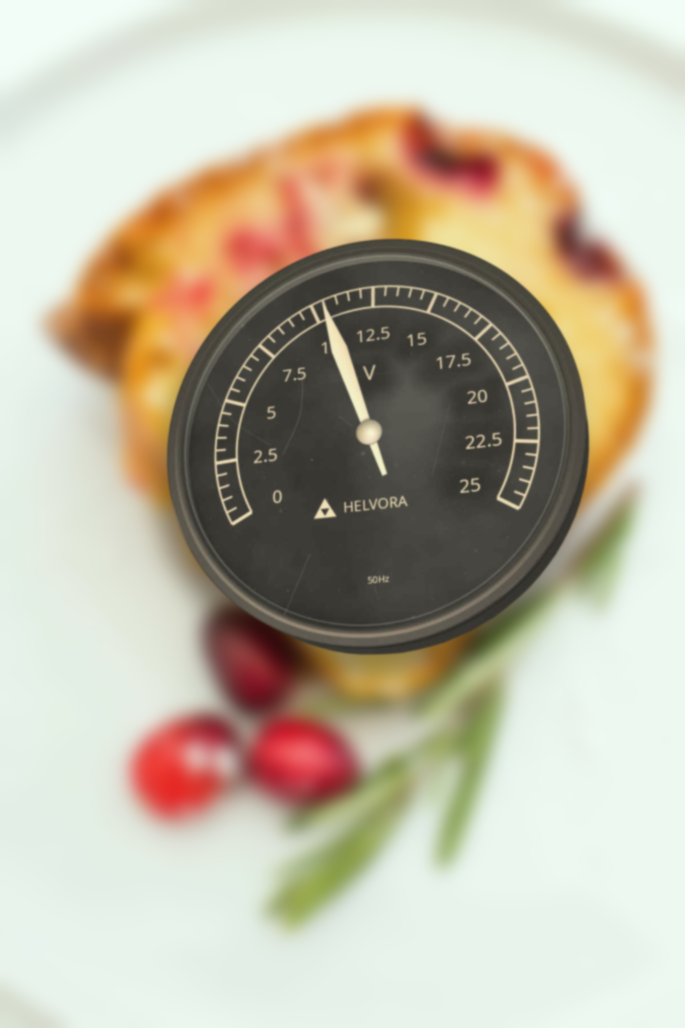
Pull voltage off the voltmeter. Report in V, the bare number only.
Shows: 10.5
